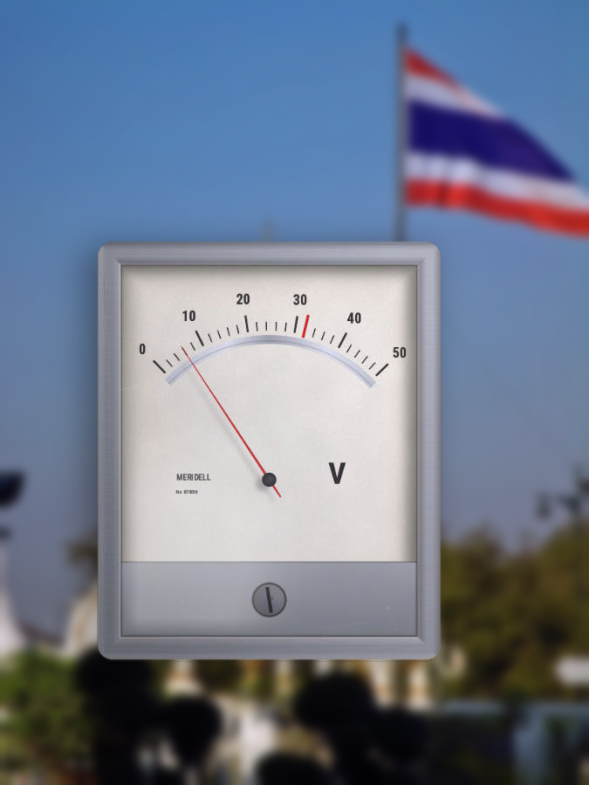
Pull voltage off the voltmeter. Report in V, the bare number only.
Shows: 6
